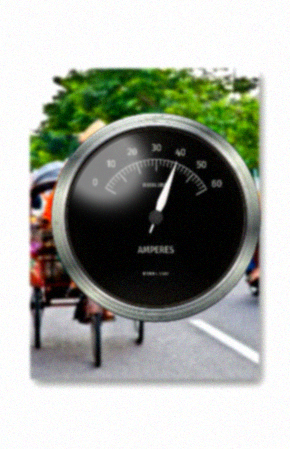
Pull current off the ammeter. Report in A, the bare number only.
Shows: 40
